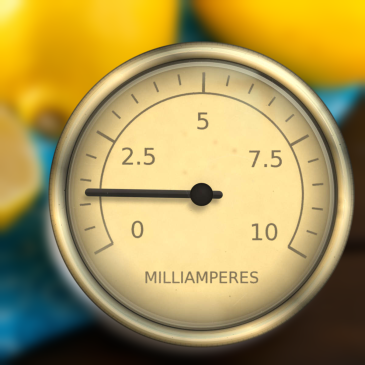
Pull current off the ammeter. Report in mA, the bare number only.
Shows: 1.25
